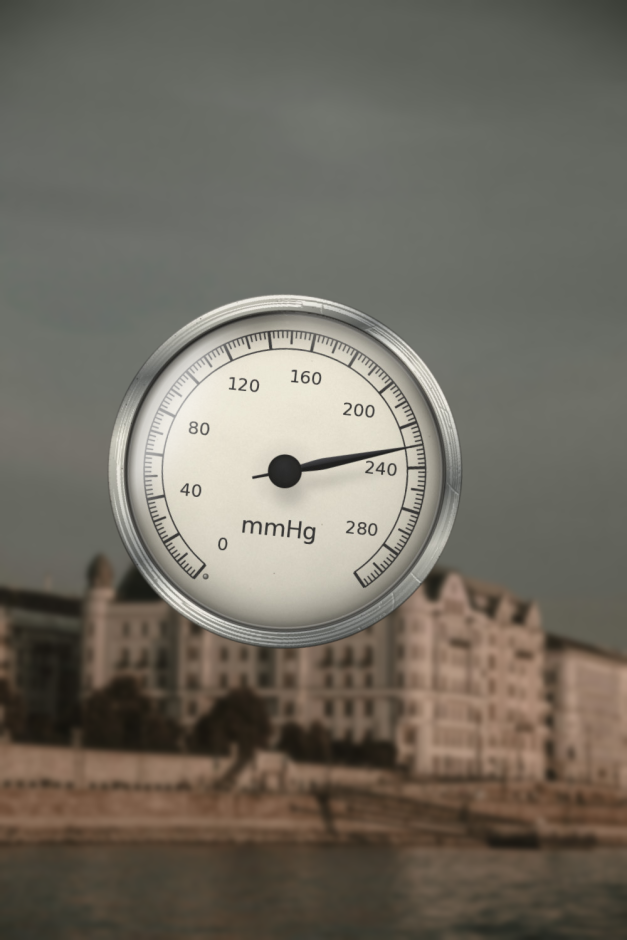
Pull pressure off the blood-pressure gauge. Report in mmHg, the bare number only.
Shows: 230
